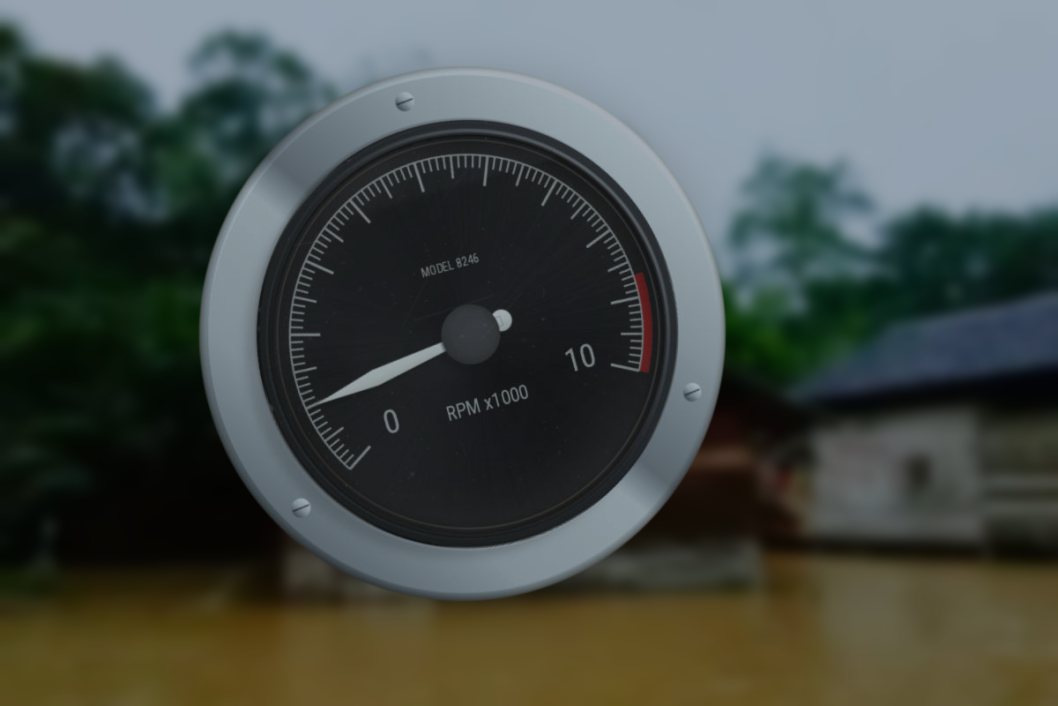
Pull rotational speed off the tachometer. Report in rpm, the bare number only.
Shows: 1000
